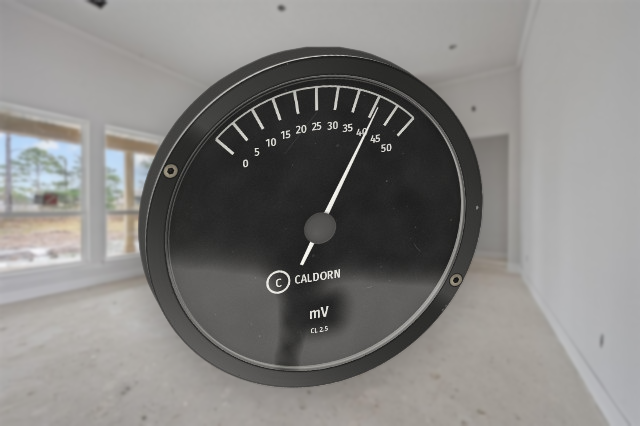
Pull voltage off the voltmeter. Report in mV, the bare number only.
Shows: 40
